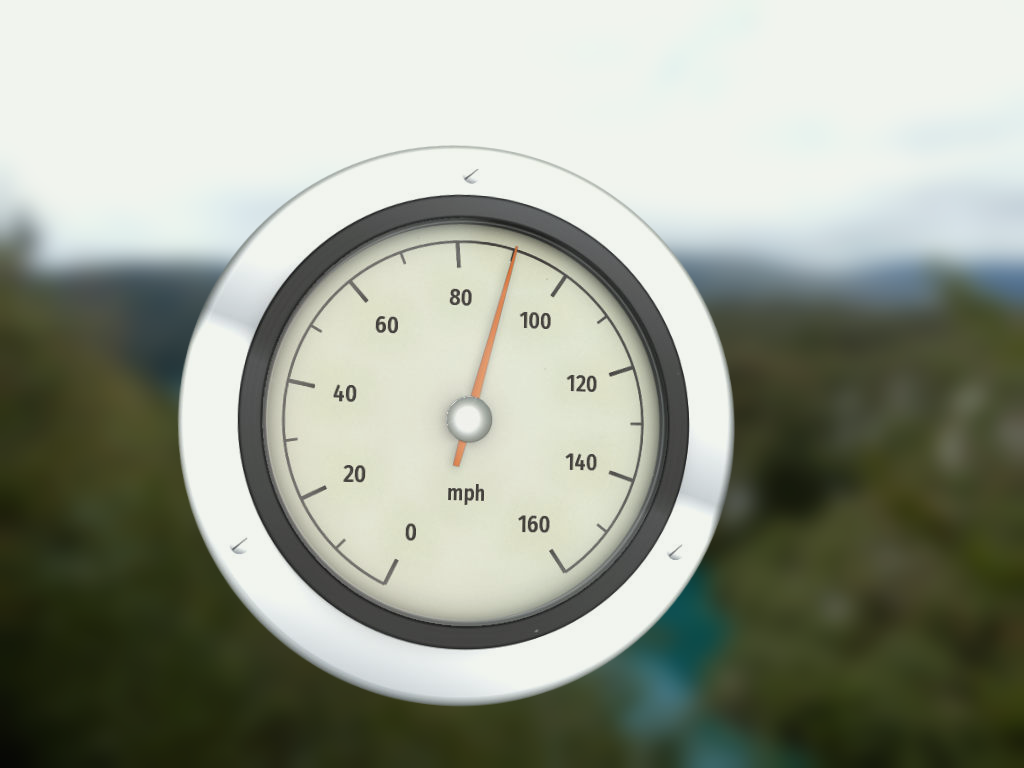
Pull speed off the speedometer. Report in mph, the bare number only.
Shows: 90
